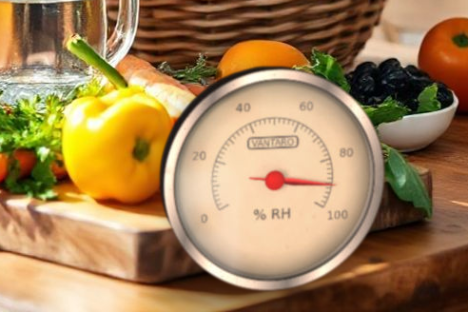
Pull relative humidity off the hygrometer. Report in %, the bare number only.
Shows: 90
